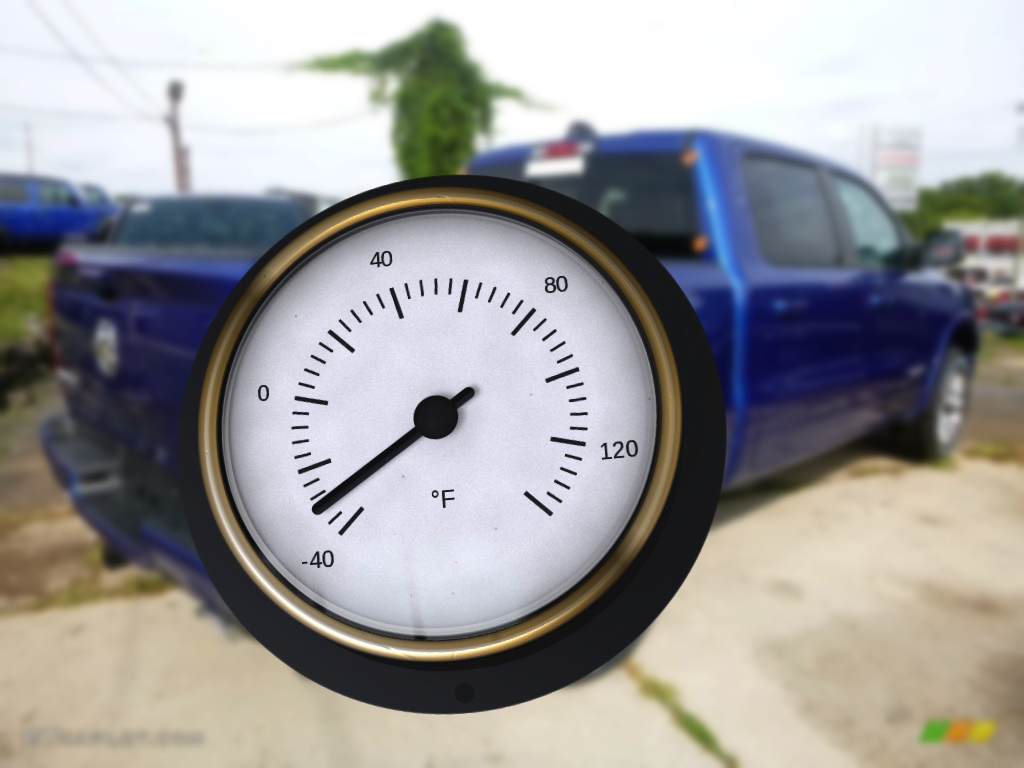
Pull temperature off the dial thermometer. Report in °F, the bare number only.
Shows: -32
